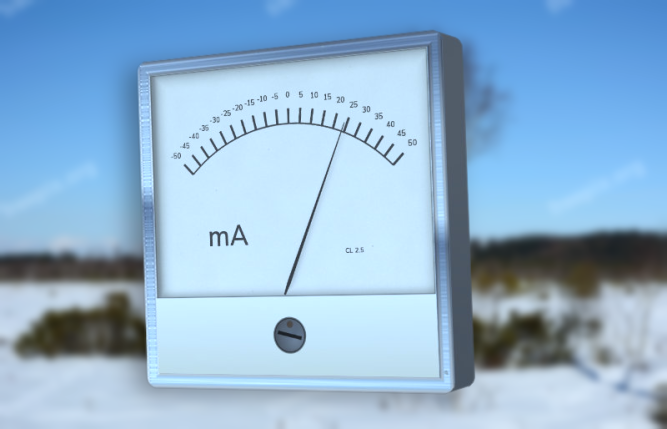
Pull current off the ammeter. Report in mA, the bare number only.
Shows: 25
